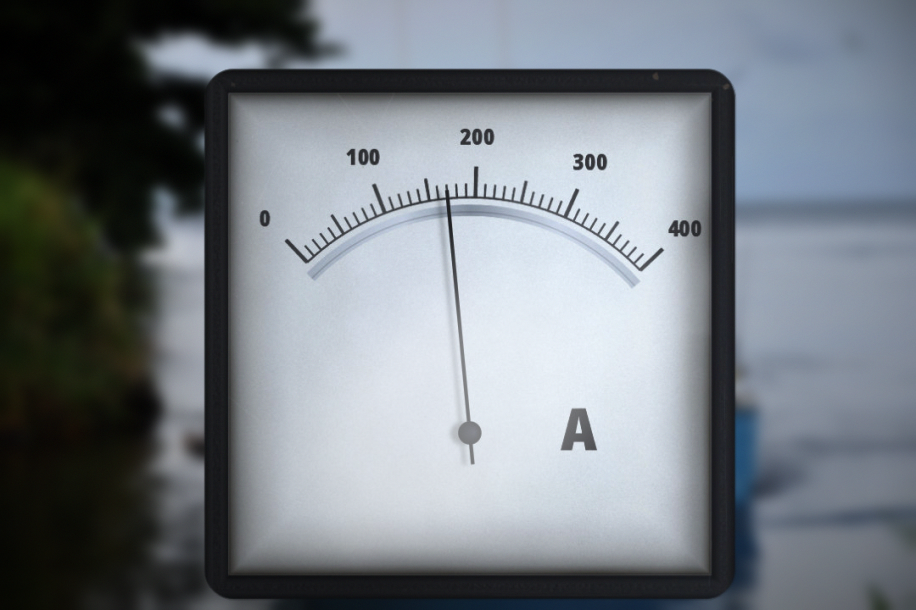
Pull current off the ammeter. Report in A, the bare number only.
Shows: 170
